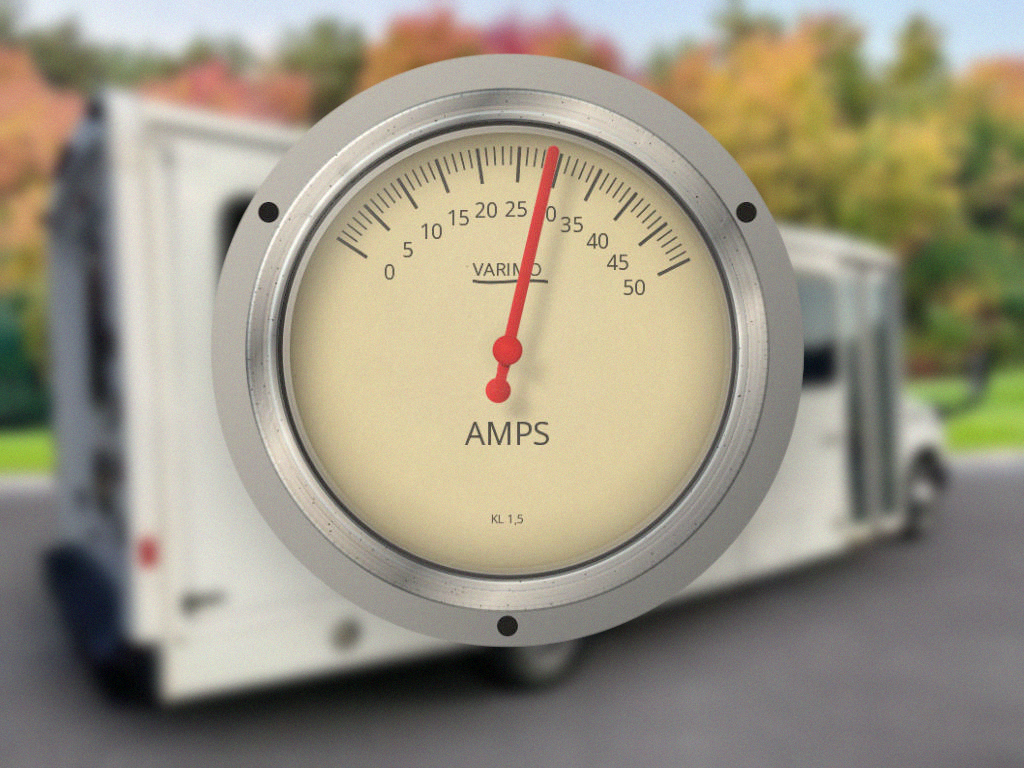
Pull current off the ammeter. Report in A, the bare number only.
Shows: 29
